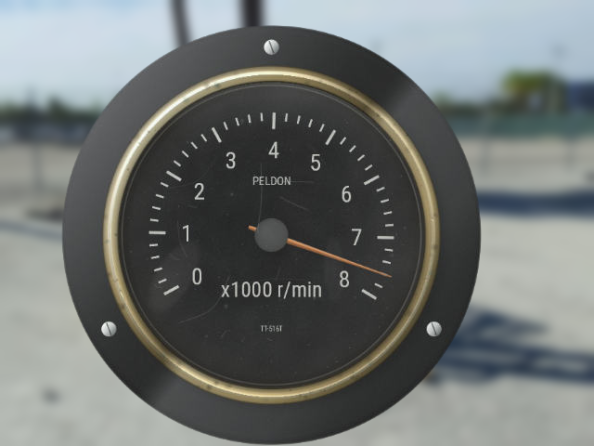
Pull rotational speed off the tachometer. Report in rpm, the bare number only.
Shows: 7600
